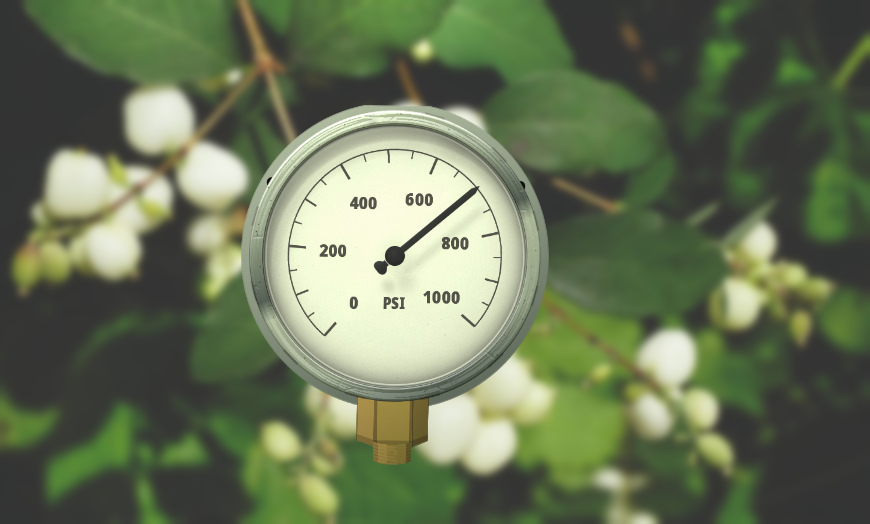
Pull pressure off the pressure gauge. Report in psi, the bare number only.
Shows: 700
